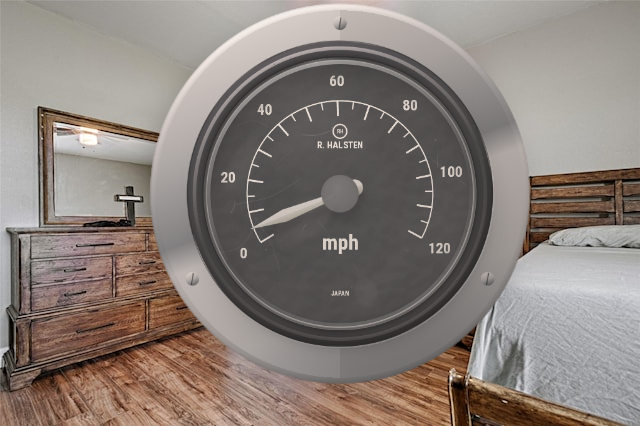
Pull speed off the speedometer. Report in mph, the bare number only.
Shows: 5
